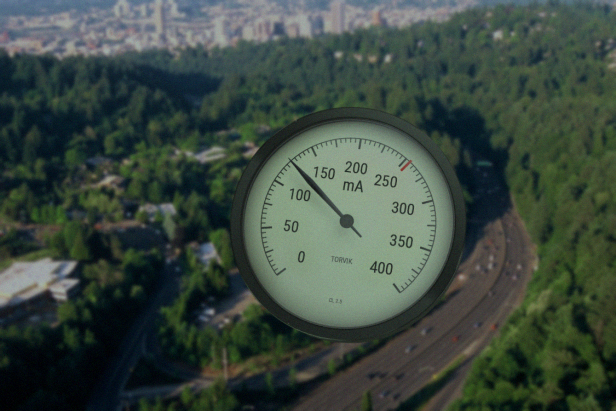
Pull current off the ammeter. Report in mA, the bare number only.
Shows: 125
